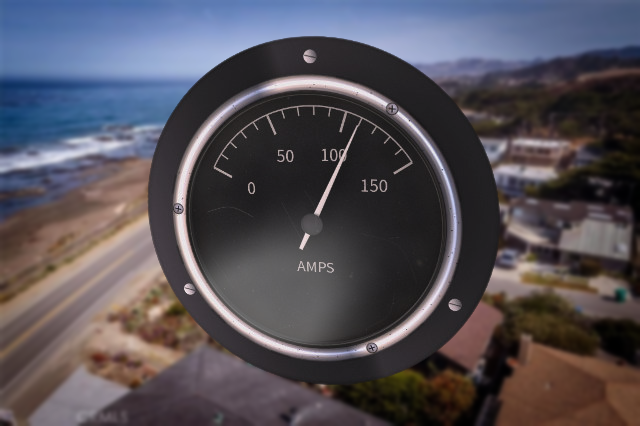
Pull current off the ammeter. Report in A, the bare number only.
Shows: 110
